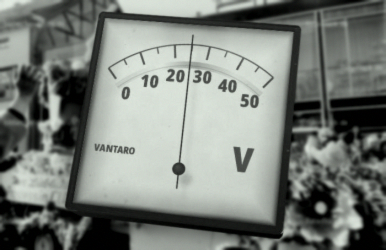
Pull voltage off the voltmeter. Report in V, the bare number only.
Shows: 25
